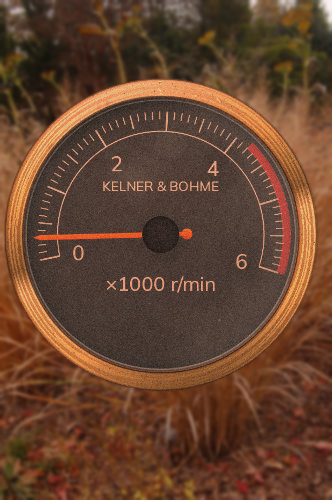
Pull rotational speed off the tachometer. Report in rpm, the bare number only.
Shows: 300
